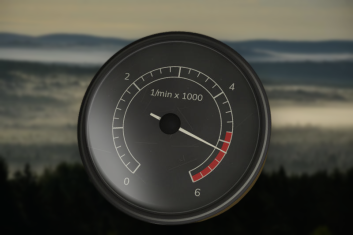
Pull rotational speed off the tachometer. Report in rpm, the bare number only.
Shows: 5200
